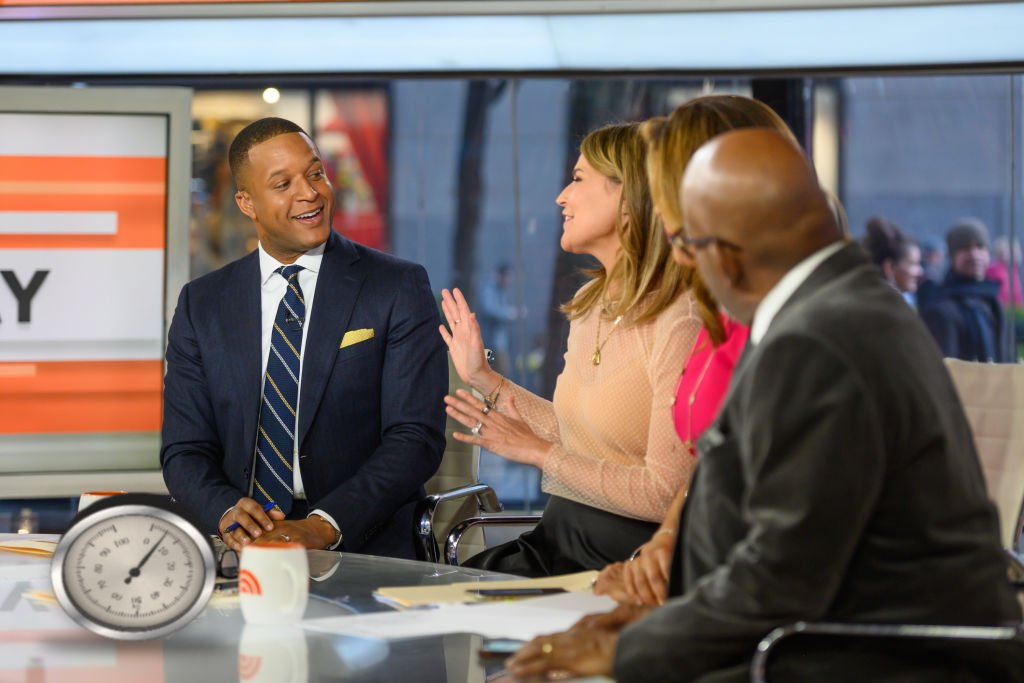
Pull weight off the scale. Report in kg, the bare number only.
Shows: 5
